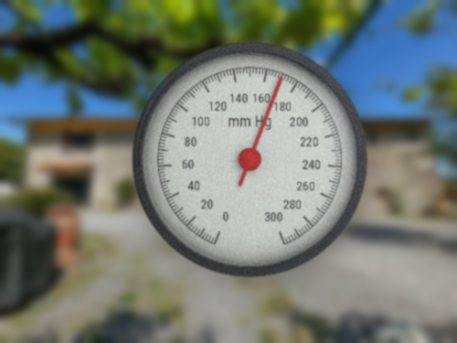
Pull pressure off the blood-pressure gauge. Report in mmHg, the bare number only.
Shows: 170
